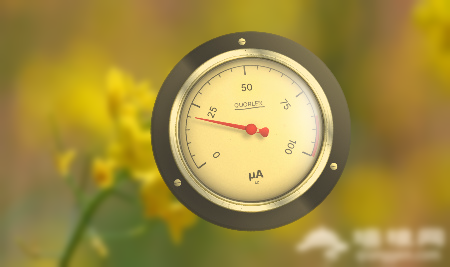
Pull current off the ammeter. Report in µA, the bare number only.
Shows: 20
